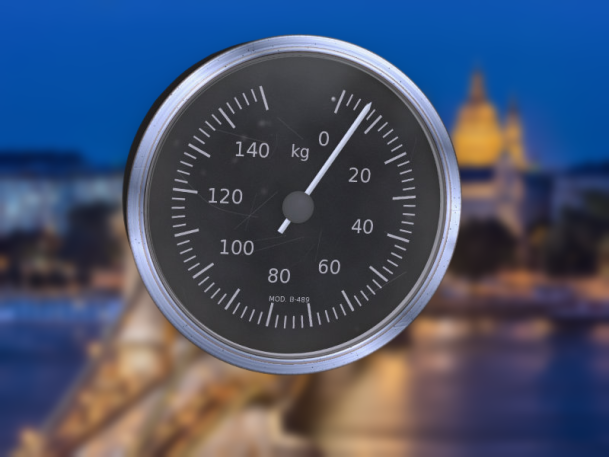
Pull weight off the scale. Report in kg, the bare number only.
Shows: 6
